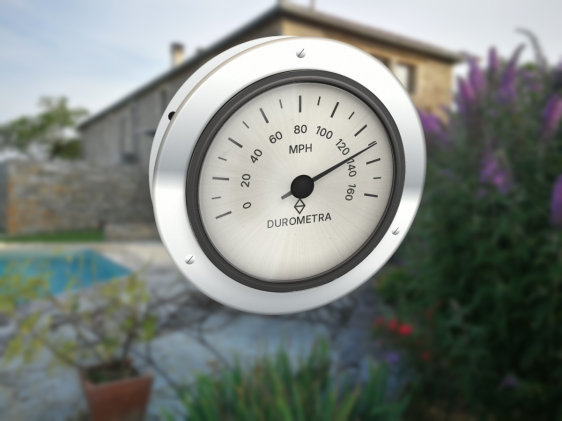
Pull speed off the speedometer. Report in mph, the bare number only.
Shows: 130
